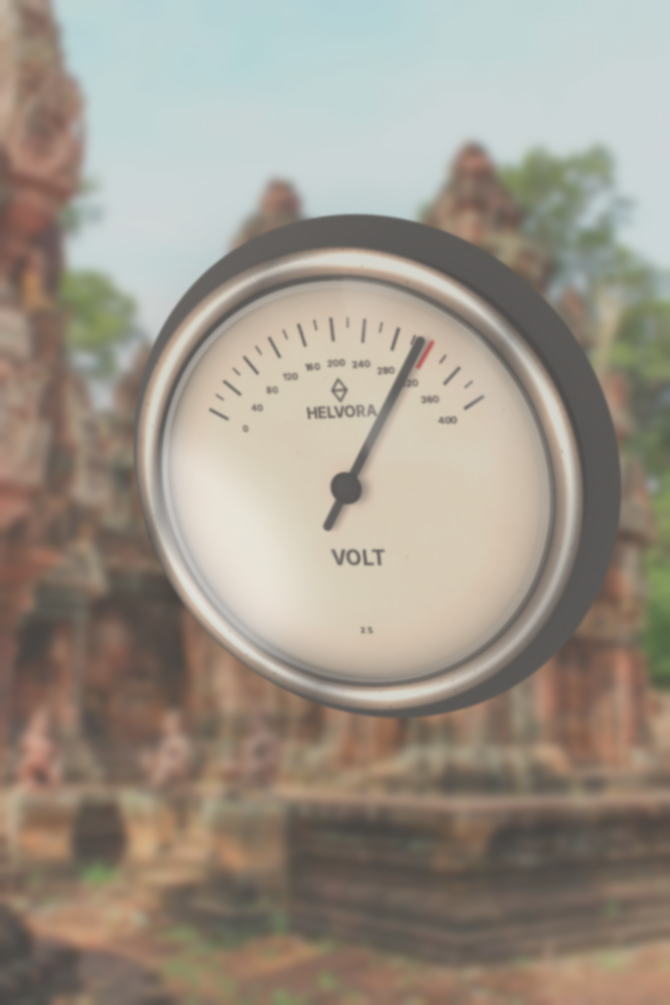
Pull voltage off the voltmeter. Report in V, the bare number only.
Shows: 310
